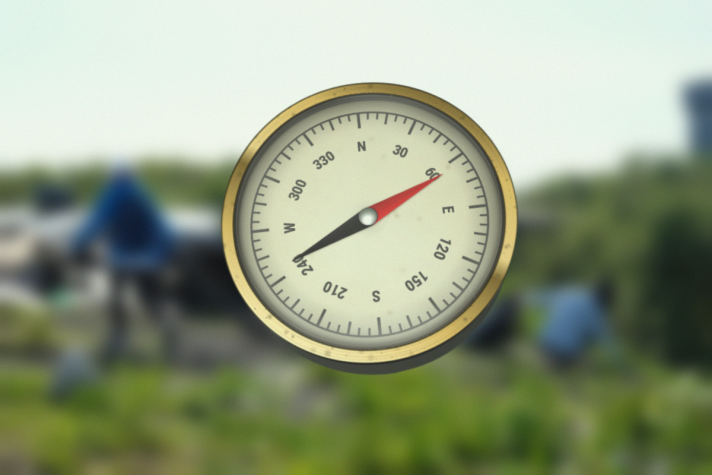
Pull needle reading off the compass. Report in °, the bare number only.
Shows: 65
